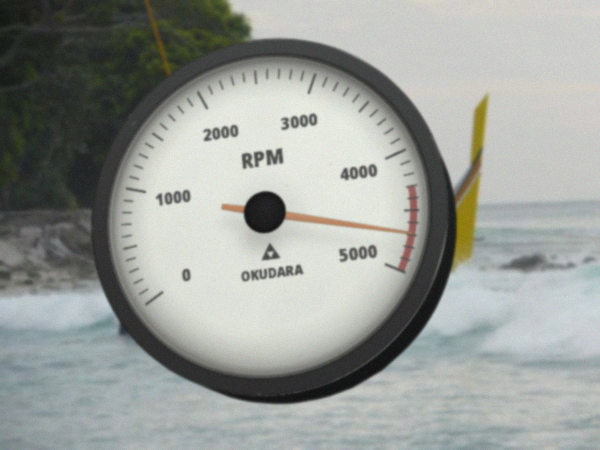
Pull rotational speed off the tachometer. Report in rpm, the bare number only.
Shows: 4700
